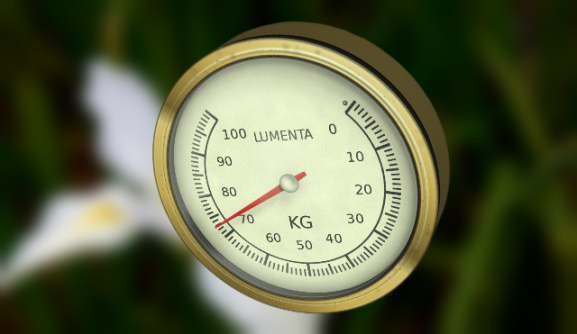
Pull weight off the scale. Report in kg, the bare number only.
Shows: 73
